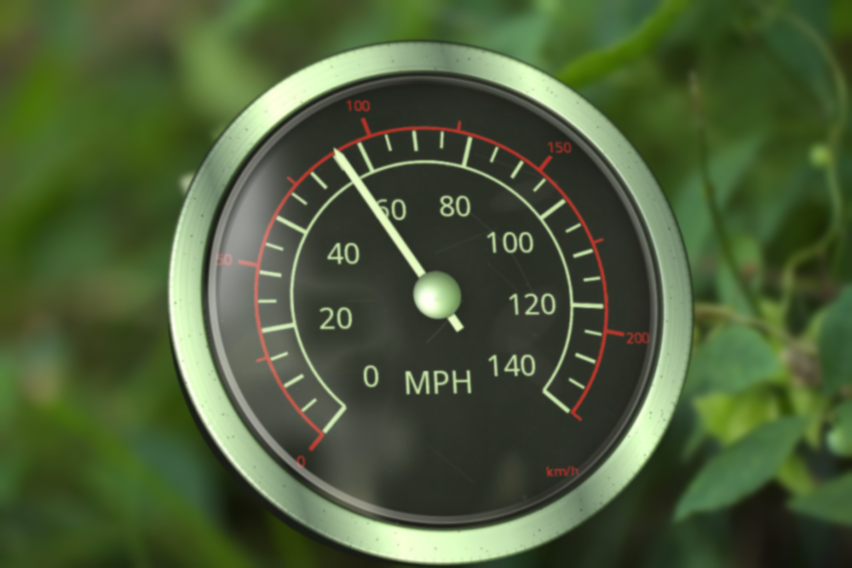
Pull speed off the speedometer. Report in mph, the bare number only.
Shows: 55
